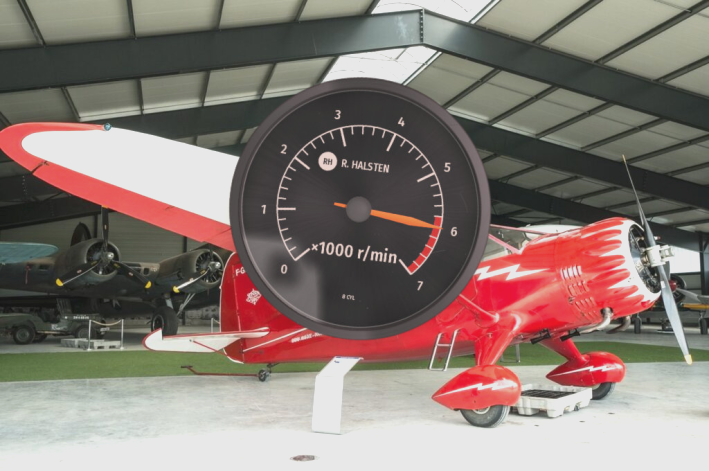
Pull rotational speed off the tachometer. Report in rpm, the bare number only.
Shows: 6000
